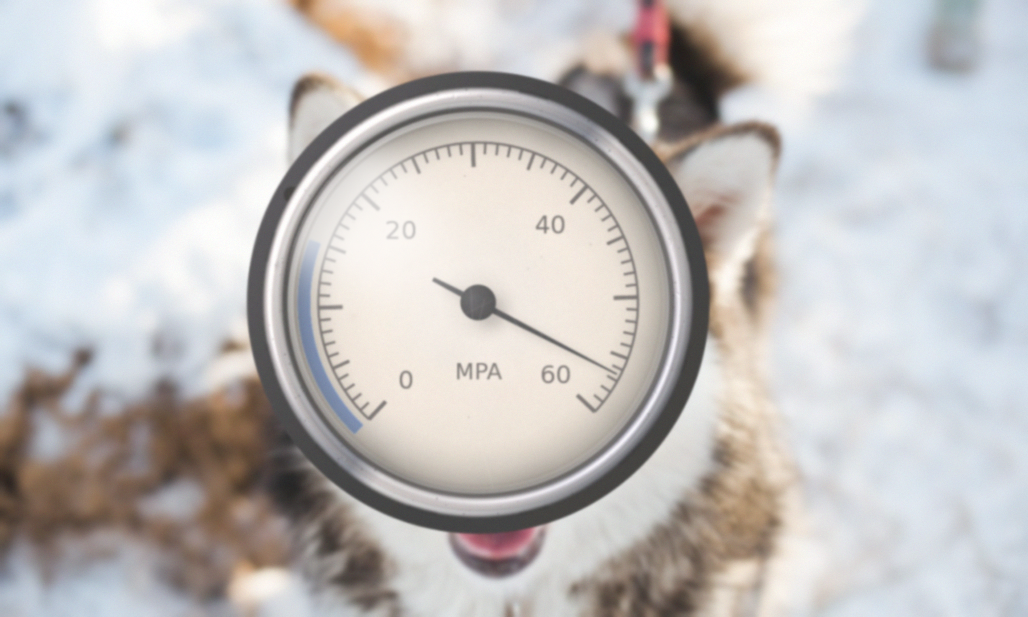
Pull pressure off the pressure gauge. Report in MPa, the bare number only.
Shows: 56.5
